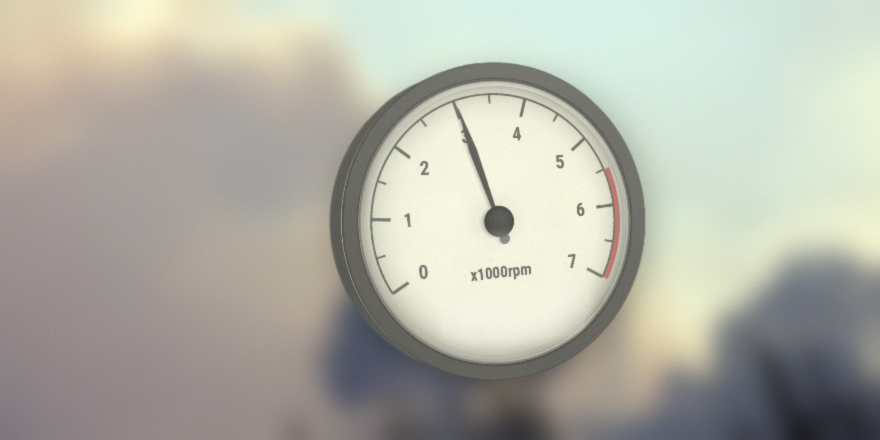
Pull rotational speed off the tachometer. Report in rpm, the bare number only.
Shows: 3000
